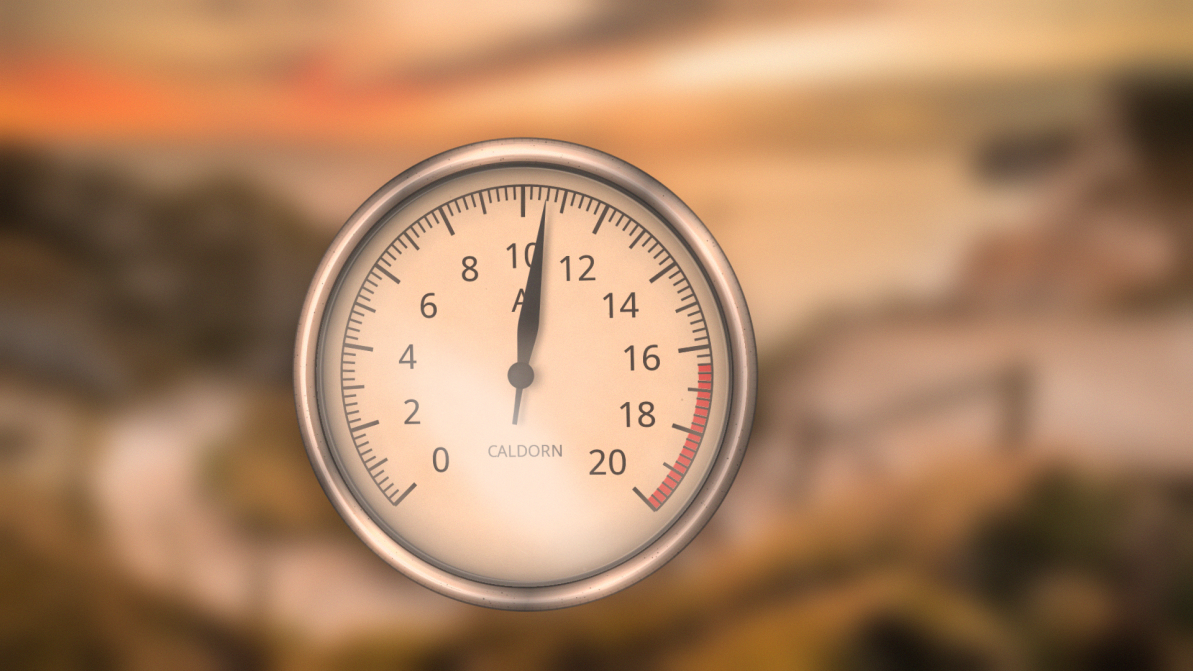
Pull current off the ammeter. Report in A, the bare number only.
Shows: 10.6
